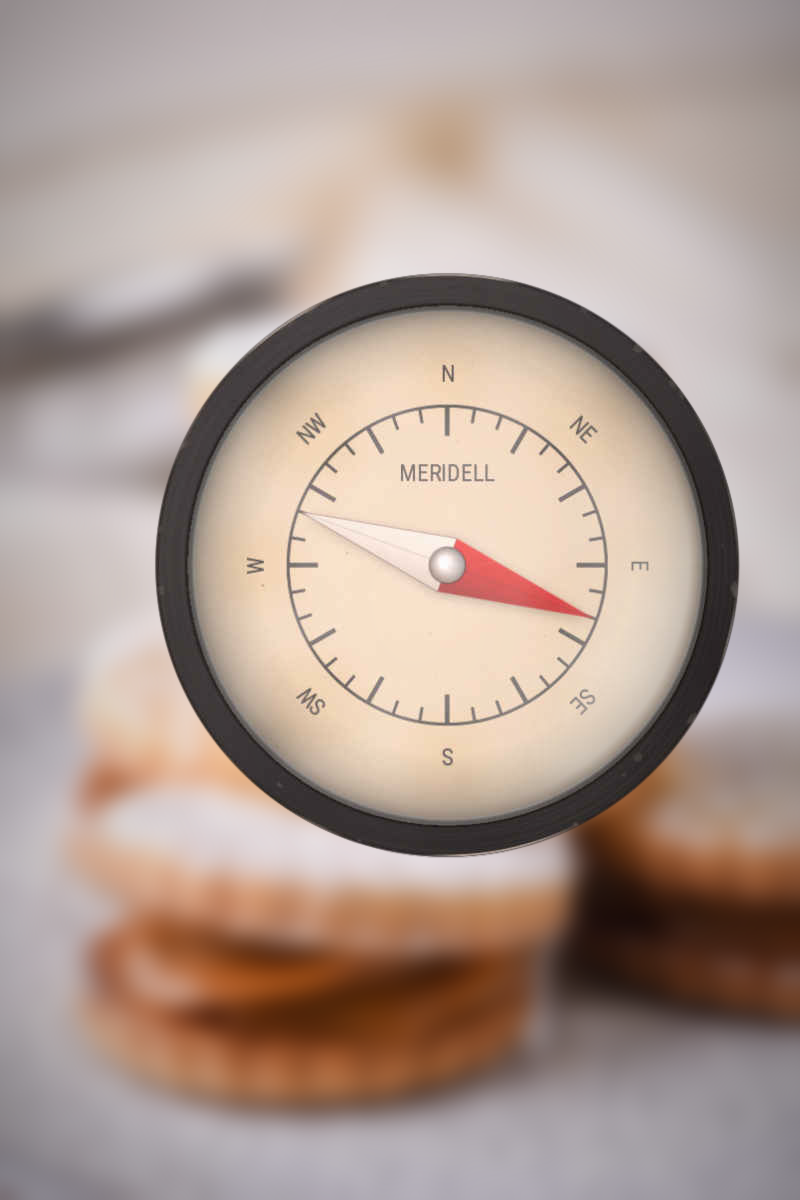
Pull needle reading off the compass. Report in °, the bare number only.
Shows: 110
